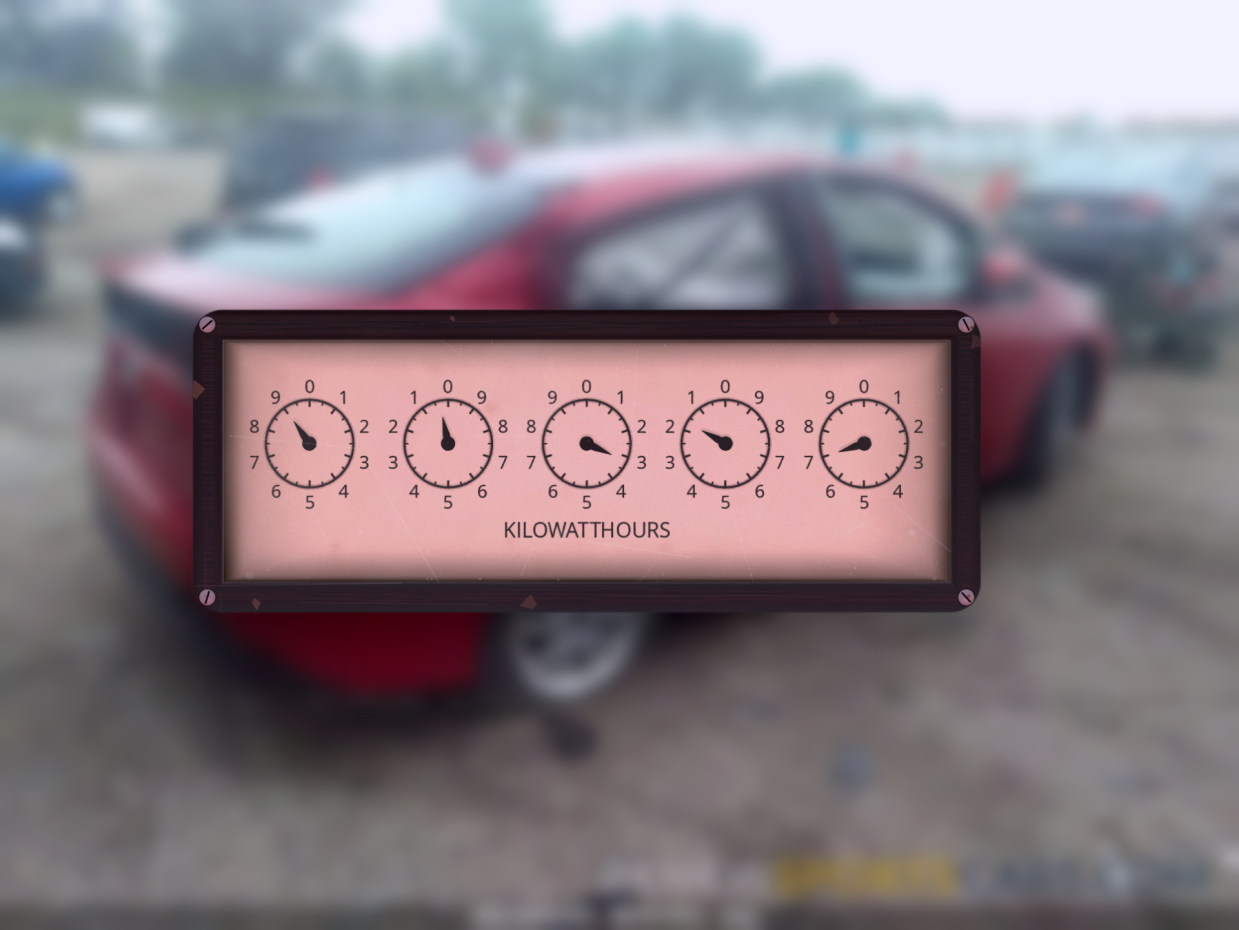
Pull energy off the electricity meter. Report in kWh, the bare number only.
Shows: 90317
